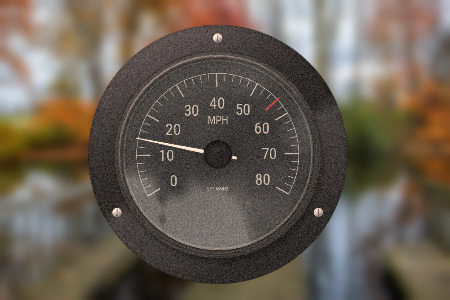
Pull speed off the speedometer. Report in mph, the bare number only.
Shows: 14
